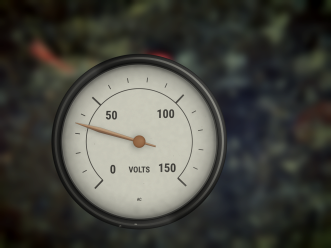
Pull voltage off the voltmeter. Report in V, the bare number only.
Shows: 35
